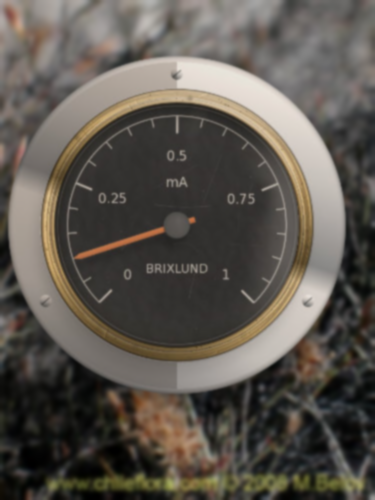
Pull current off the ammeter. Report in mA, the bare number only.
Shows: 0.1
